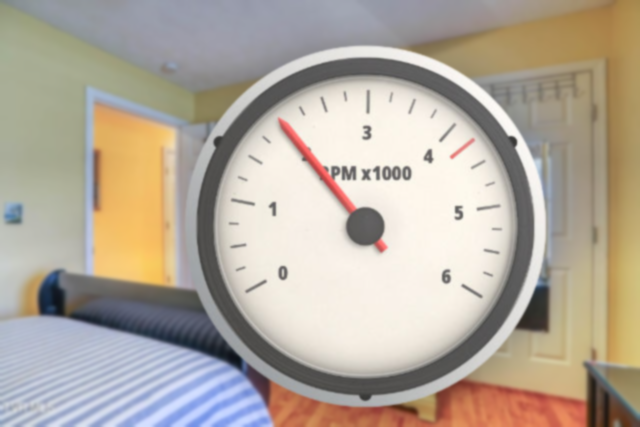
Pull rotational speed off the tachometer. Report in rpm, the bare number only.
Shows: 2000
